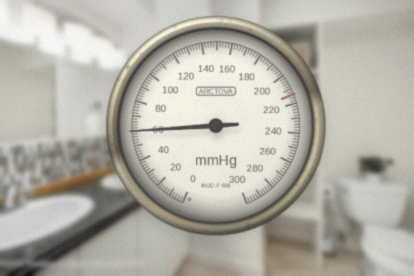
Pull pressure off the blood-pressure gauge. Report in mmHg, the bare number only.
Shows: 60
